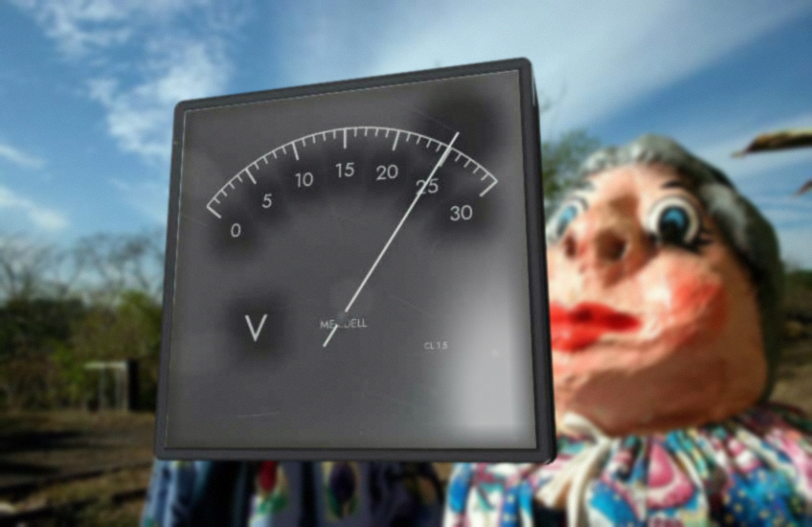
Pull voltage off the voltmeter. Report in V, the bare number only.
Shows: 25
